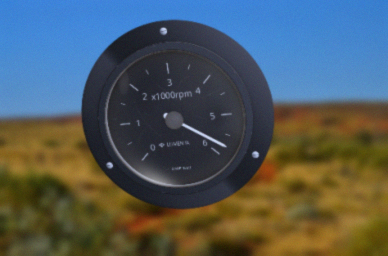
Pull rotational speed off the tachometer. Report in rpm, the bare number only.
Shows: 5750
